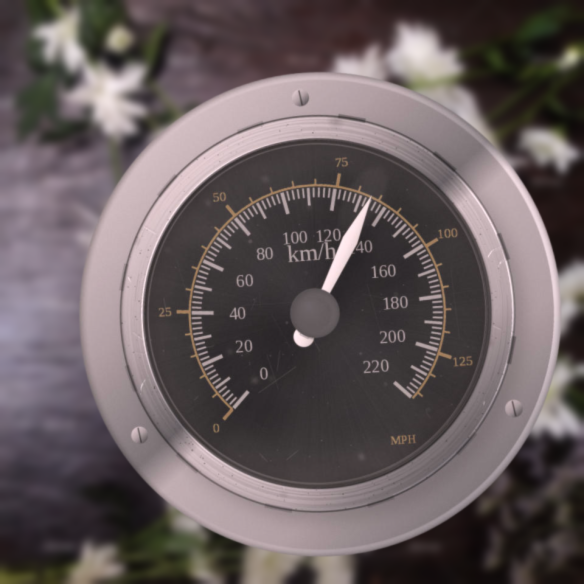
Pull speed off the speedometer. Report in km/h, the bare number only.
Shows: 134
